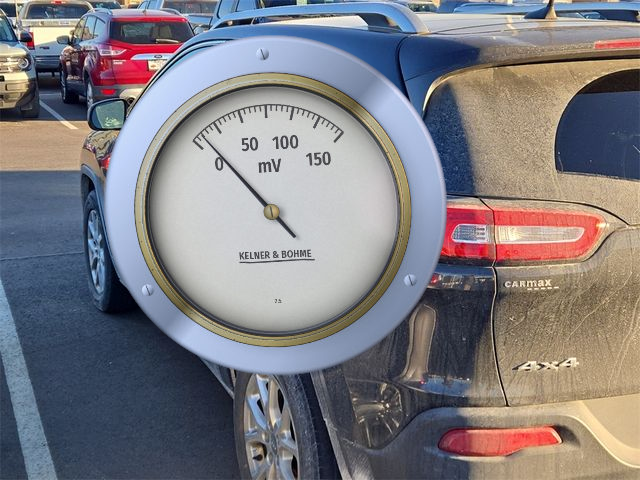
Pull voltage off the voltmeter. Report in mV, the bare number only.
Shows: 10
